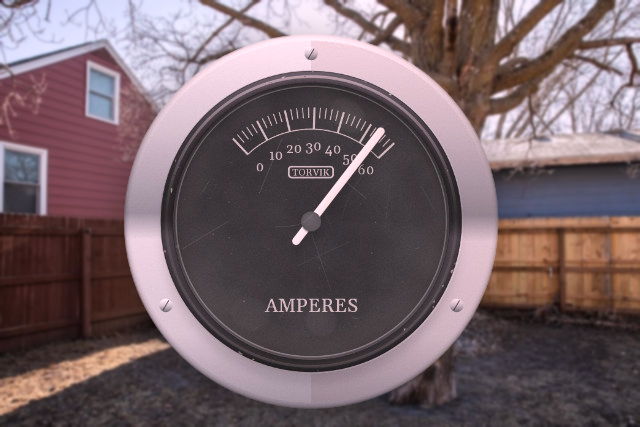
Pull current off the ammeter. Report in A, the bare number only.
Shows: 54
